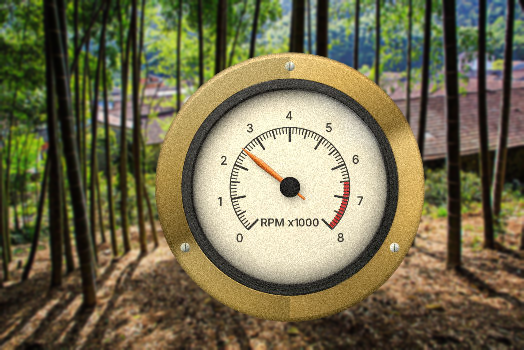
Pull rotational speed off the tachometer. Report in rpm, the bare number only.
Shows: 2500
